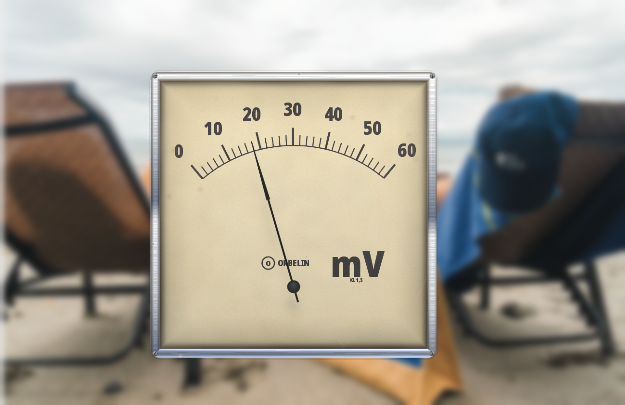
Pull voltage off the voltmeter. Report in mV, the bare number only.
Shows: 18
